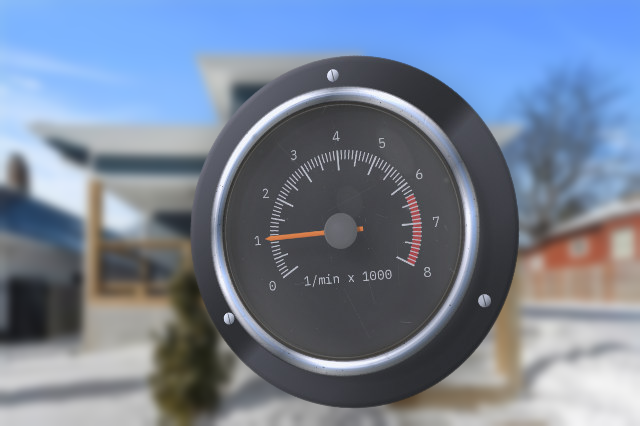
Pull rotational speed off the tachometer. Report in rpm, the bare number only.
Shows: 1000
